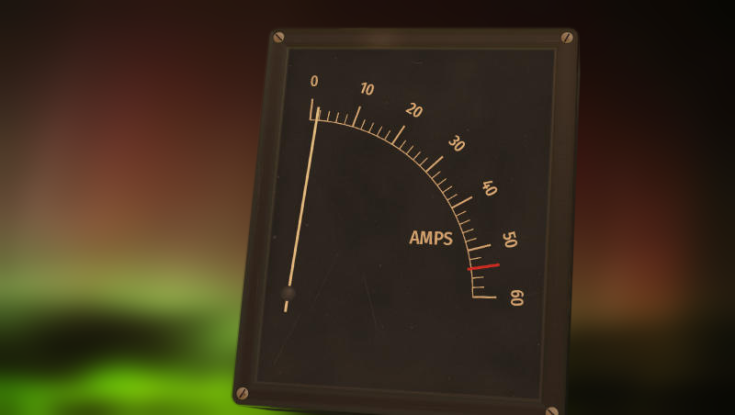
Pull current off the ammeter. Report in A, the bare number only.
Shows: 2
